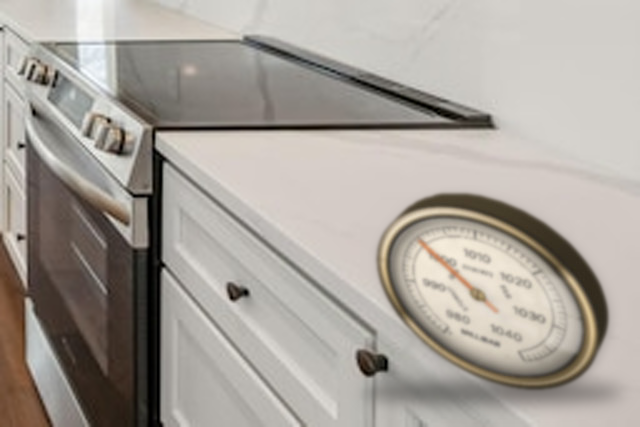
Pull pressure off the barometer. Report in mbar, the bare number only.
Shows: 1000
